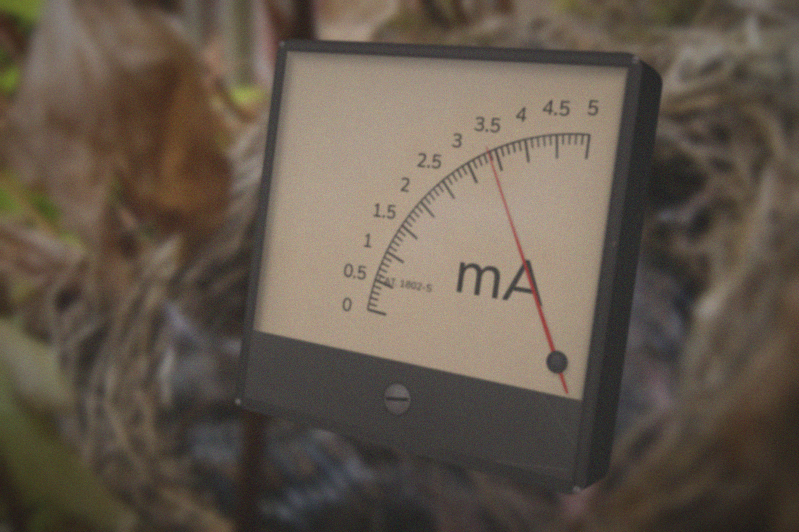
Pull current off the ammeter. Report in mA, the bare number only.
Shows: 3.4
